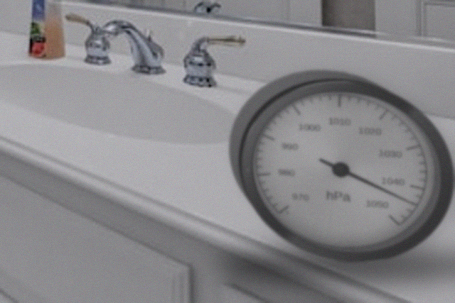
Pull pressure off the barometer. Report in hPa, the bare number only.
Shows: 1044
